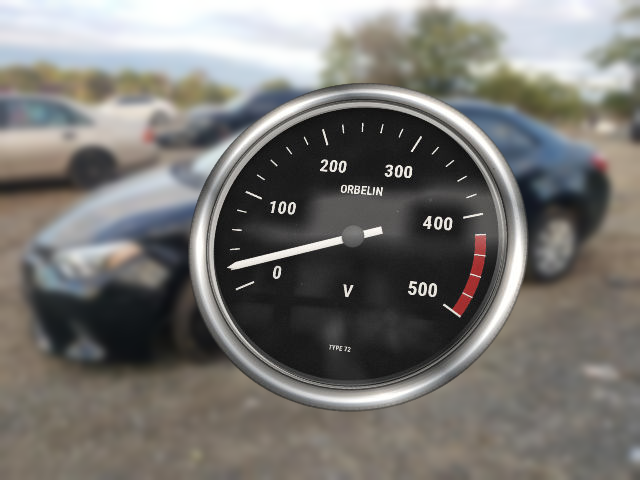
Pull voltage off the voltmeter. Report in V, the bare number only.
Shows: 20
